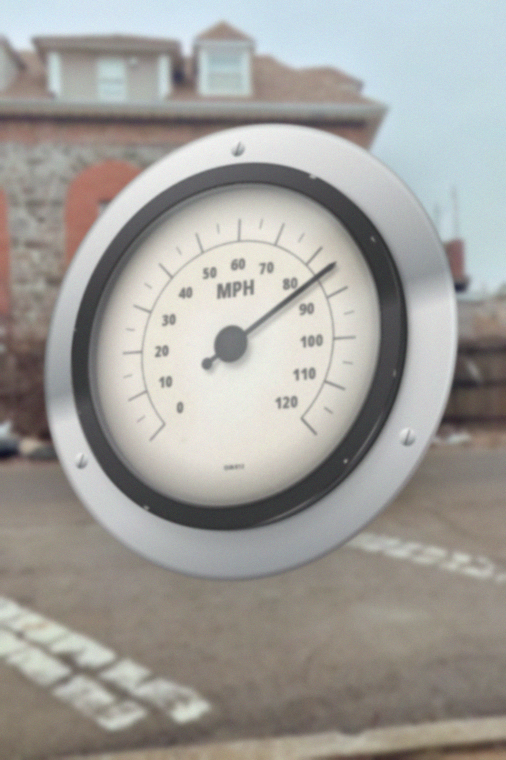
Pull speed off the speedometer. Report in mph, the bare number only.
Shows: 85
